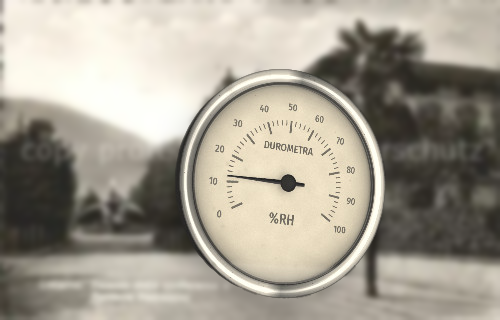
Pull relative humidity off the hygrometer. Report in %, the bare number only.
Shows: 12
